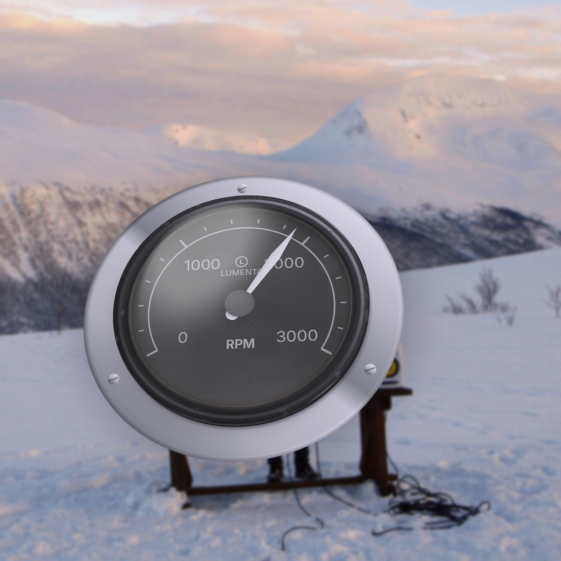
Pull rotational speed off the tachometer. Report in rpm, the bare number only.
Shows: 1900
